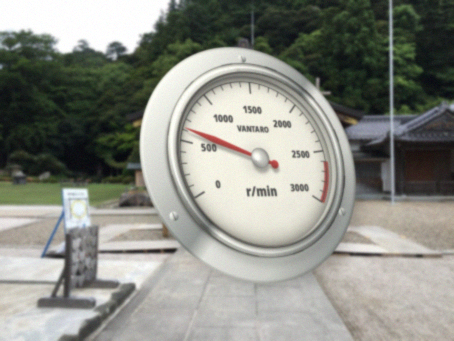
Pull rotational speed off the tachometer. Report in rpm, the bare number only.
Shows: 600
